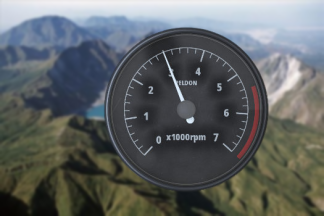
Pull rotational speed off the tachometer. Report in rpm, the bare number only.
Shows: 3000
